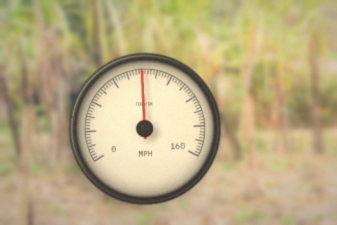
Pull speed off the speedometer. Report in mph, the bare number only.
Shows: 80
